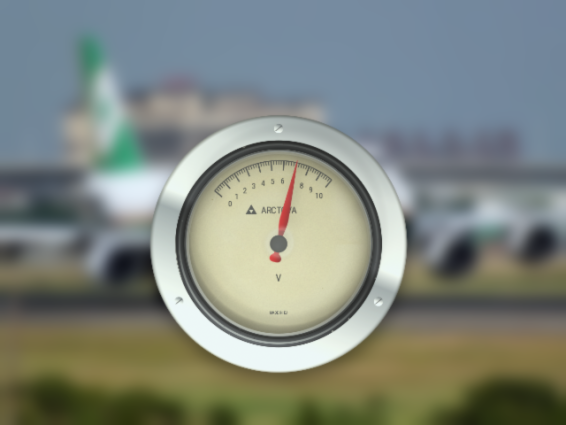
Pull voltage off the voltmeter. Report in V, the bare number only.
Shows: 7
